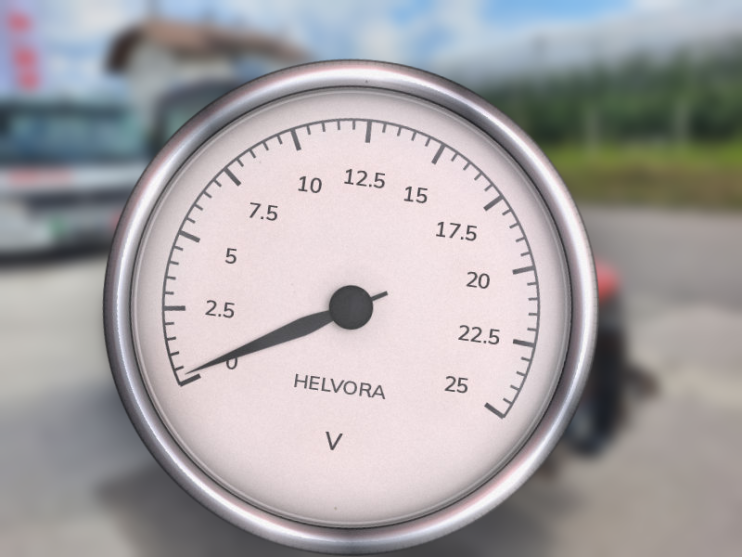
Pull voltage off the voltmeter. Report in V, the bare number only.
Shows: 0.25
